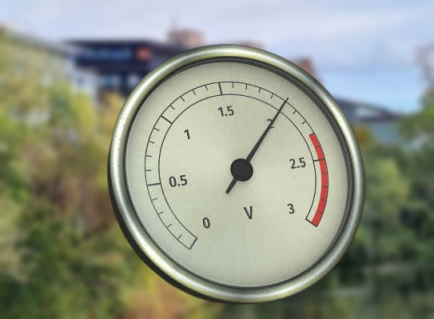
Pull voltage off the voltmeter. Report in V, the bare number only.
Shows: 2
